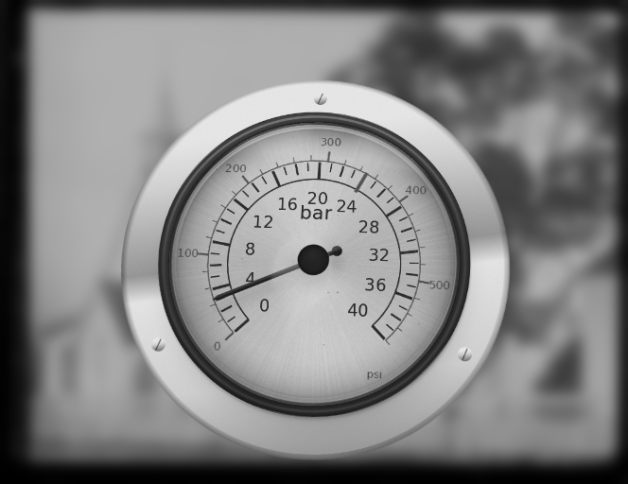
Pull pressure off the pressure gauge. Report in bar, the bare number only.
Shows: 3
